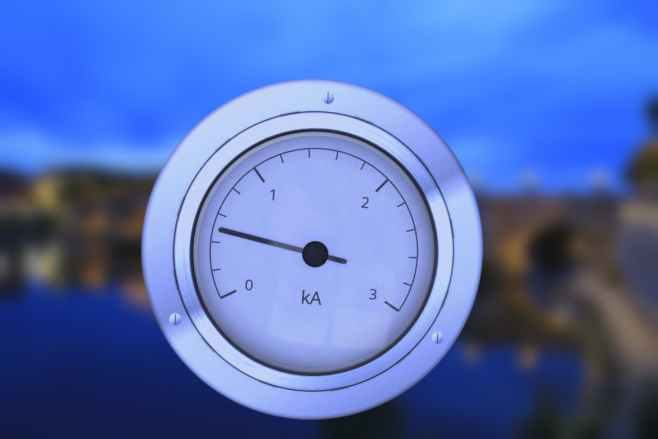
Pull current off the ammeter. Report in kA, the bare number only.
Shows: 0.5
